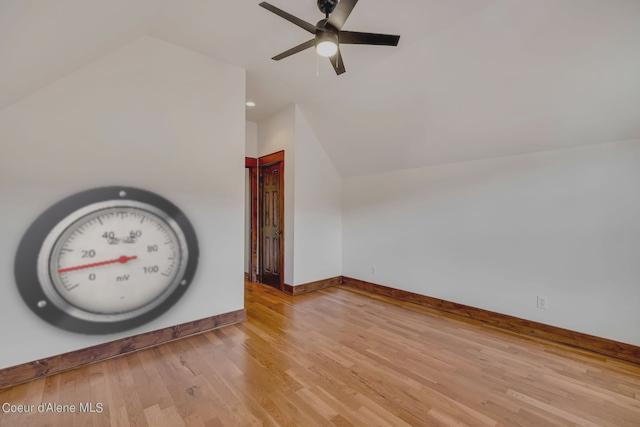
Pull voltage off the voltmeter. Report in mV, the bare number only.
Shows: 10
